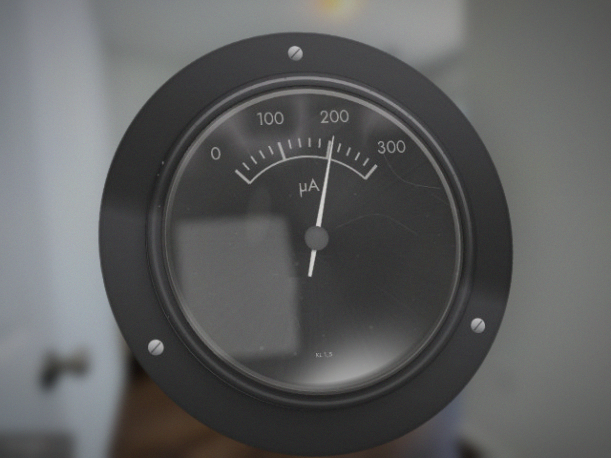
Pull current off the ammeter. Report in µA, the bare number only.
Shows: 200
